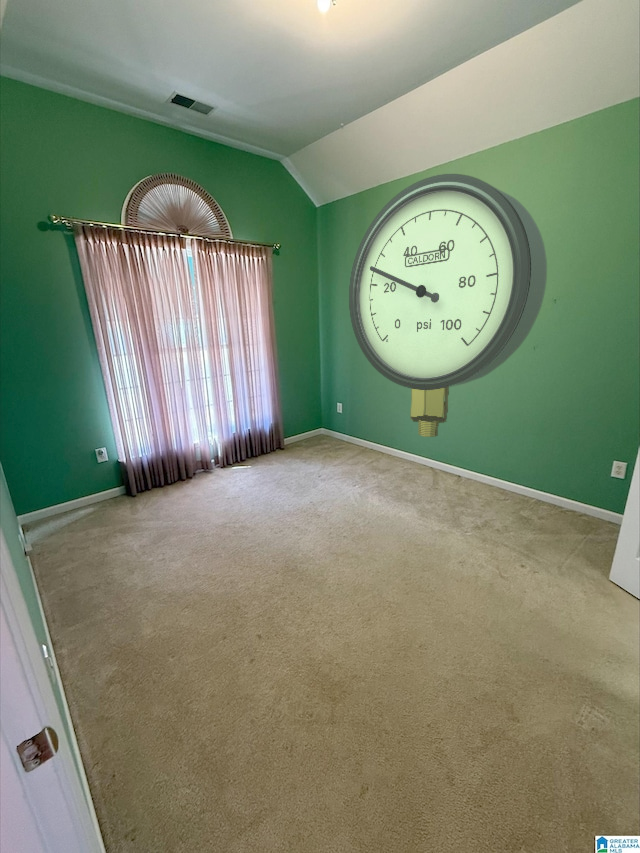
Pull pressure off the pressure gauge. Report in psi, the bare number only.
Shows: 25
